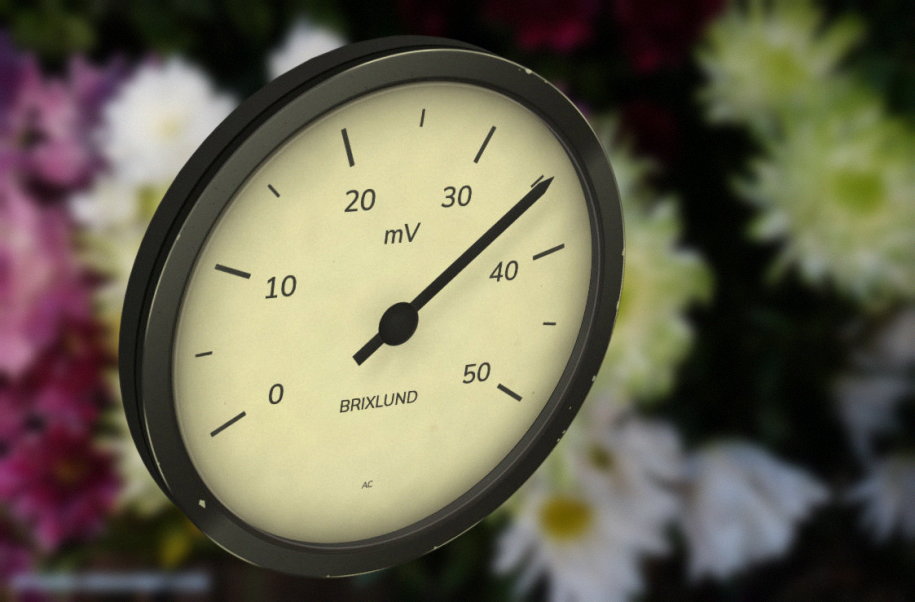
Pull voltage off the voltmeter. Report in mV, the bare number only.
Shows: 35
